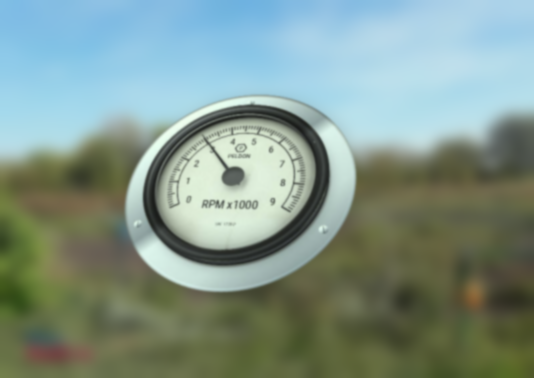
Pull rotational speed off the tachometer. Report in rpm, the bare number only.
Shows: 3000
